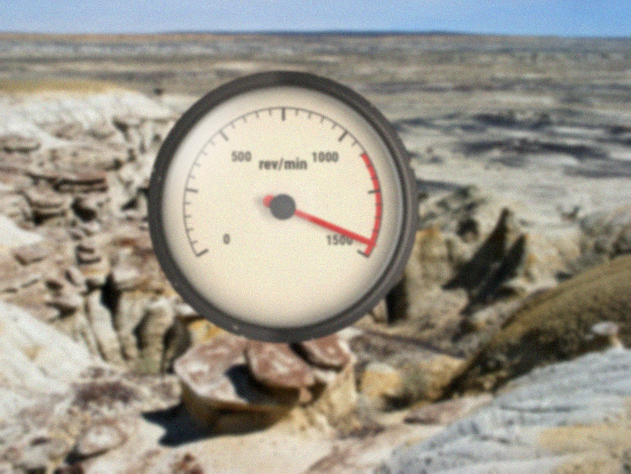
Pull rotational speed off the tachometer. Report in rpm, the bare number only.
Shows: 1450
